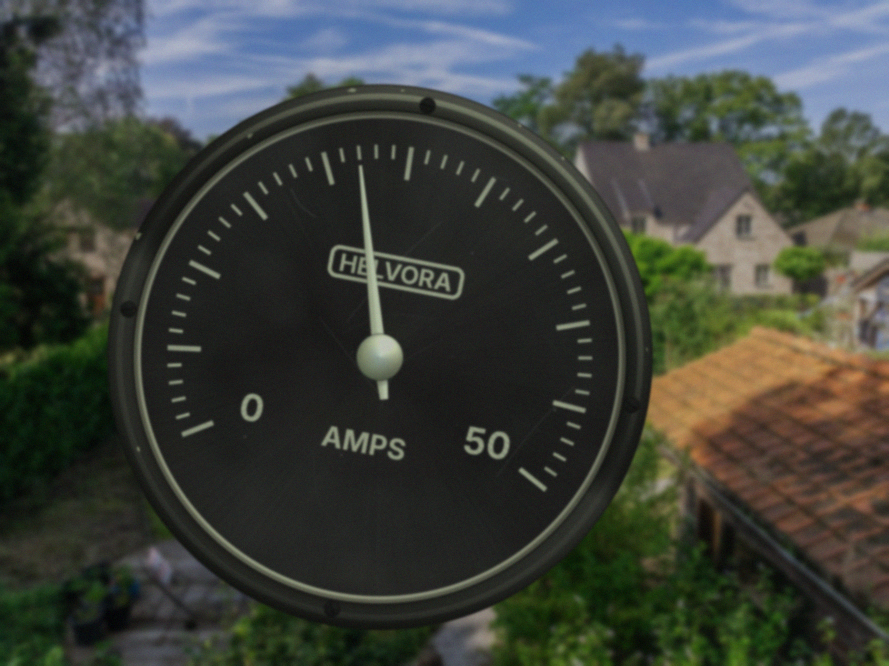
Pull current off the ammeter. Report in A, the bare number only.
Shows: 22
